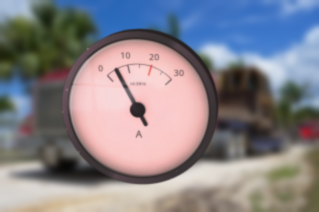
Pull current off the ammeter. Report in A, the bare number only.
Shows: 5
